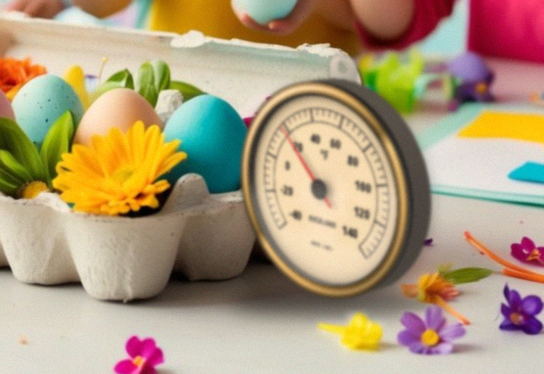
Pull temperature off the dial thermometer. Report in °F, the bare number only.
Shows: 20
